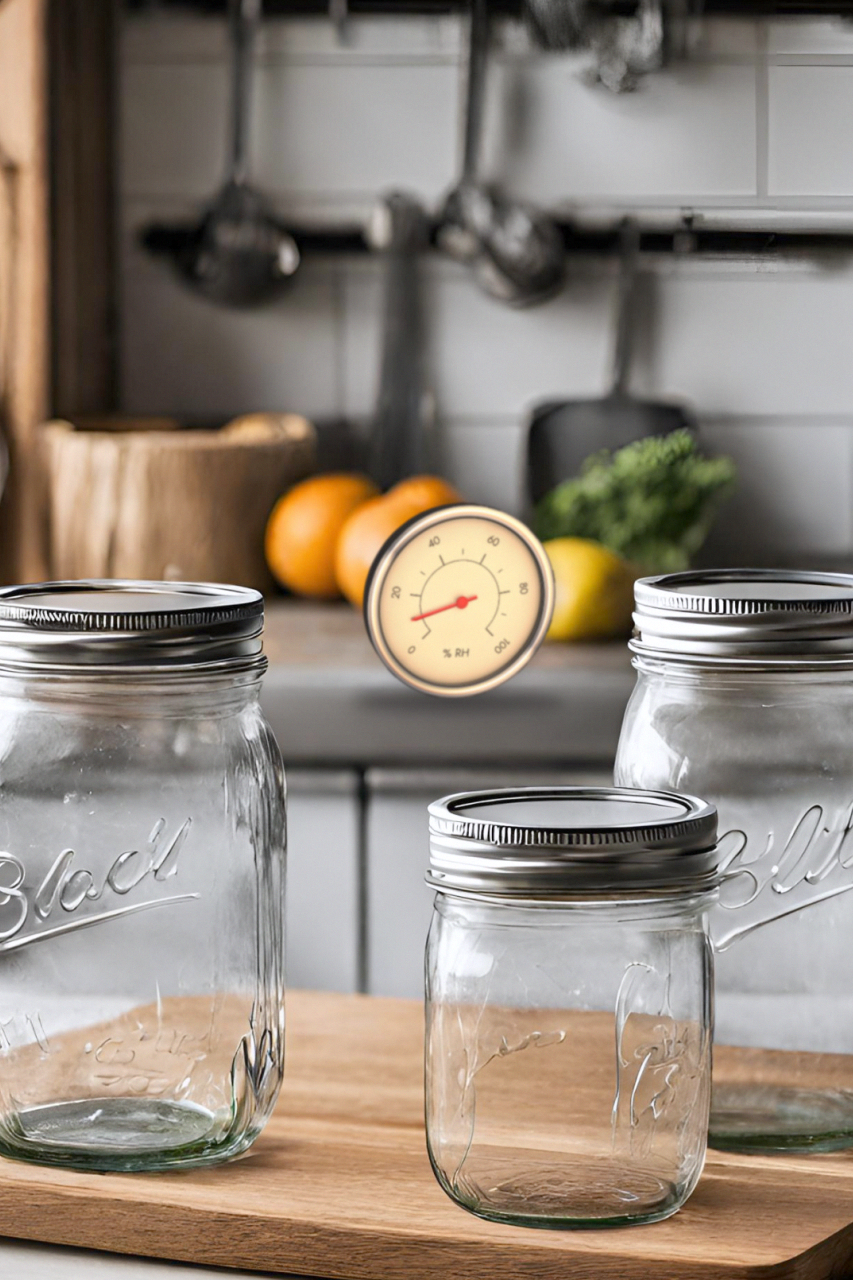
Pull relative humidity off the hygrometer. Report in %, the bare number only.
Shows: 10
